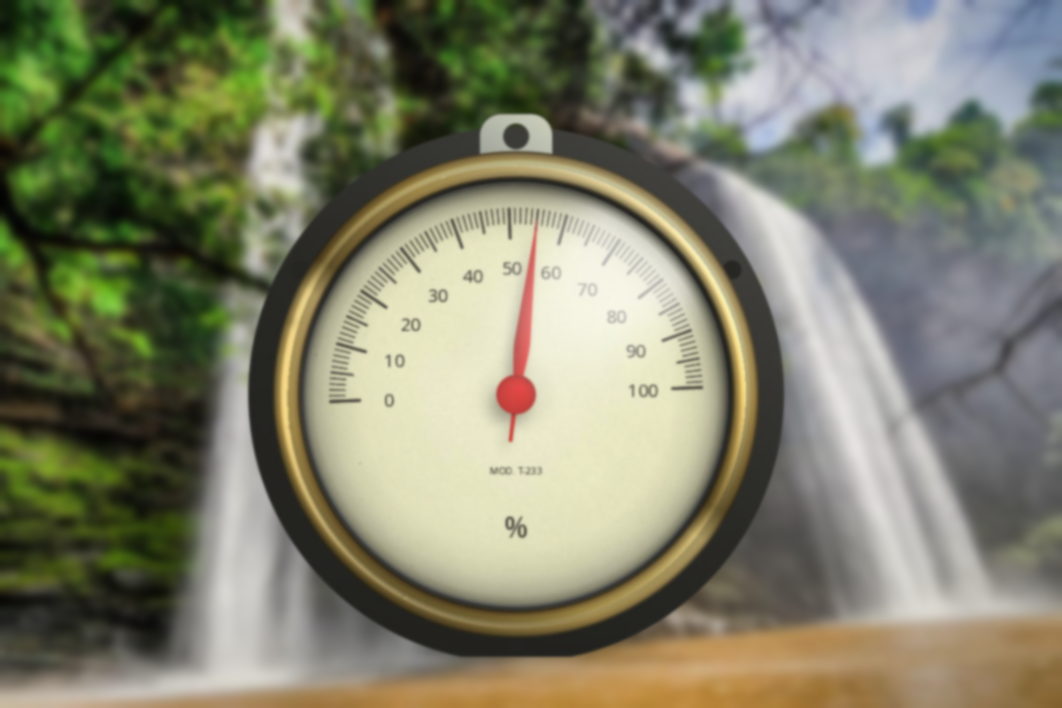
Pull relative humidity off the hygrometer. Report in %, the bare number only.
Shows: 55
